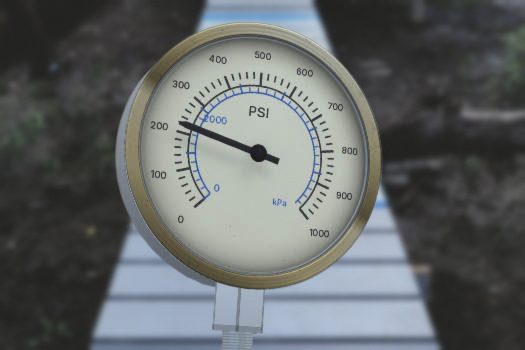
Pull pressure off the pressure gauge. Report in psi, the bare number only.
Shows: 220
